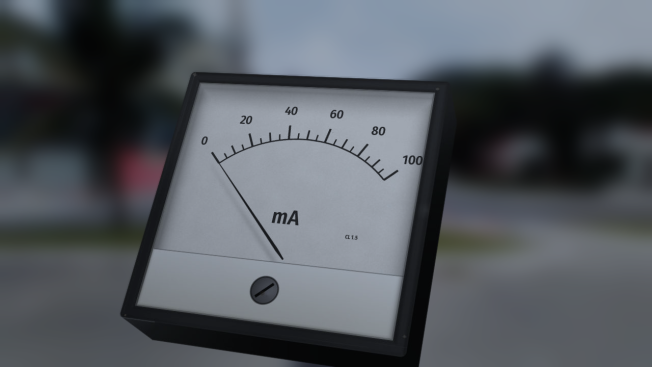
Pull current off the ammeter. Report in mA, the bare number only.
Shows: 0
